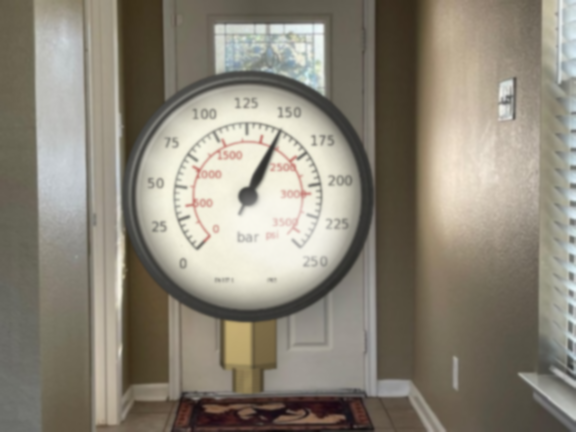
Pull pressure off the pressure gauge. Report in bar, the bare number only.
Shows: 150
